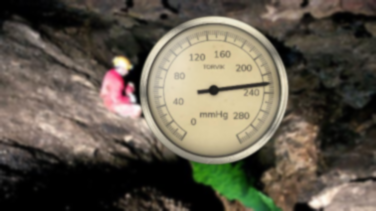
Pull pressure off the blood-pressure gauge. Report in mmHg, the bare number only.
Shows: 230
